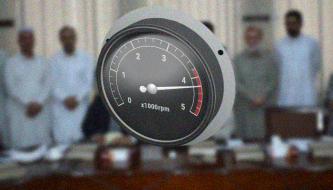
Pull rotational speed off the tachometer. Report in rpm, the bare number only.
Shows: 4200
